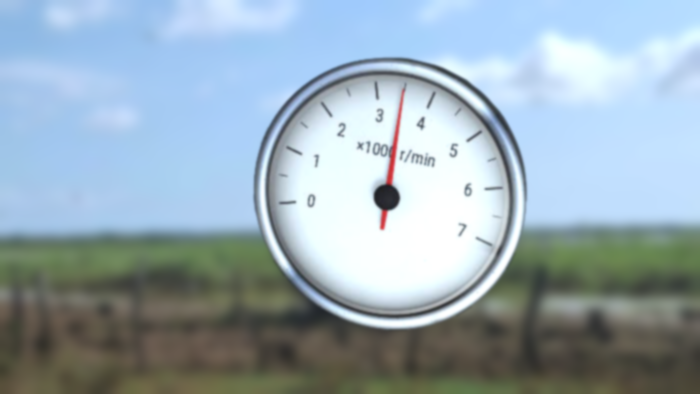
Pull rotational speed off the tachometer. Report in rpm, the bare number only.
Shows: 3500
